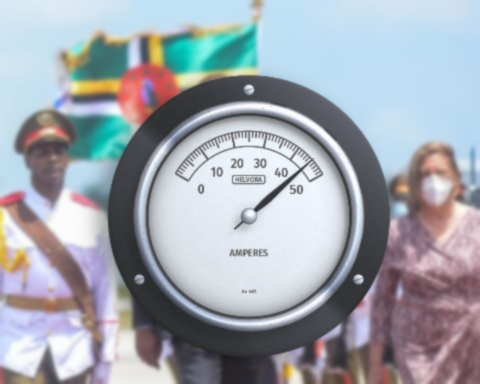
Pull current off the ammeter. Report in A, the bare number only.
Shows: 45
